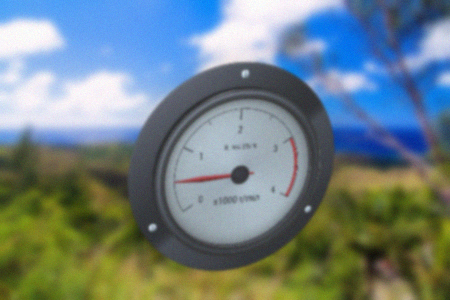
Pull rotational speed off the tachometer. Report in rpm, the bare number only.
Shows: 500
